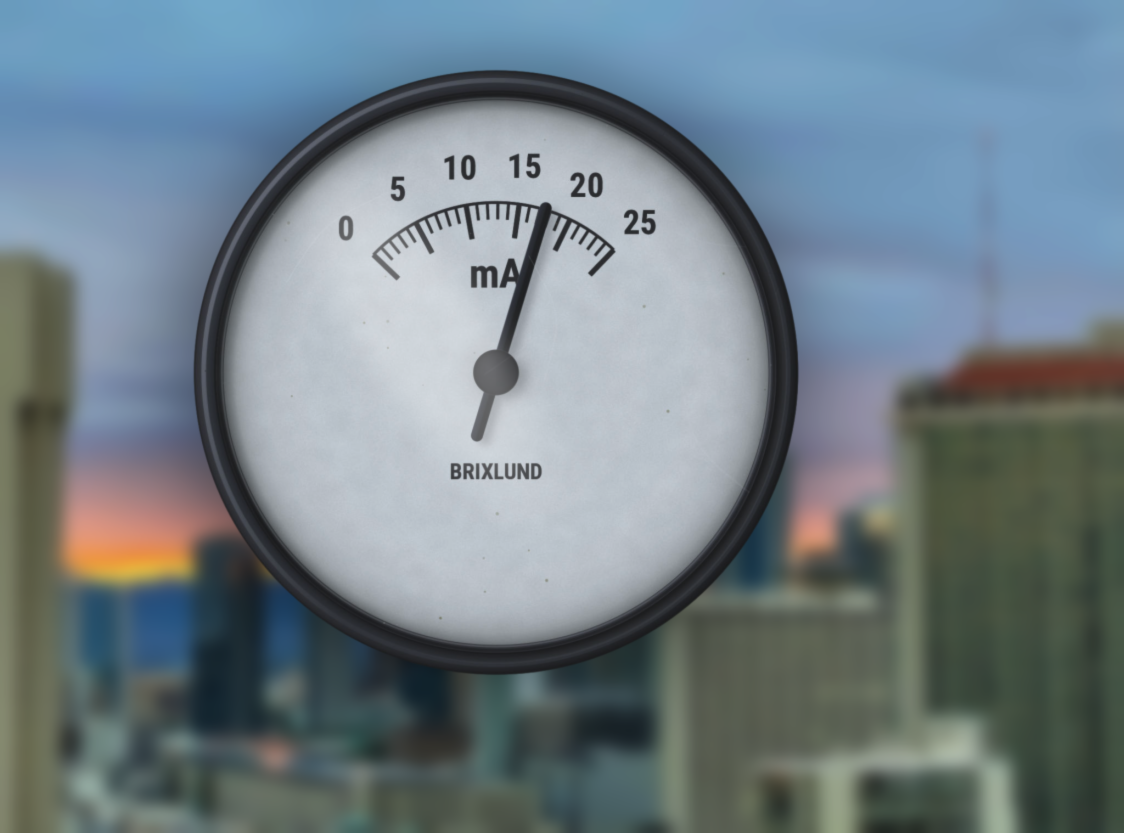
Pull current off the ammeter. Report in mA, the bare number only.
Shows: 17.5
